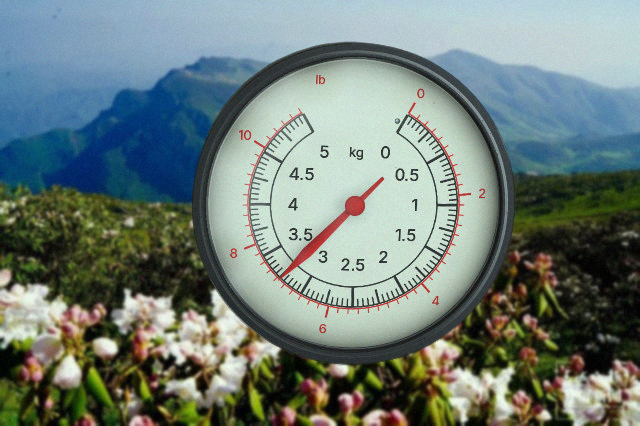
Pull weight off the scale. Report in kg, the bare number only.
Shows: 3.25
